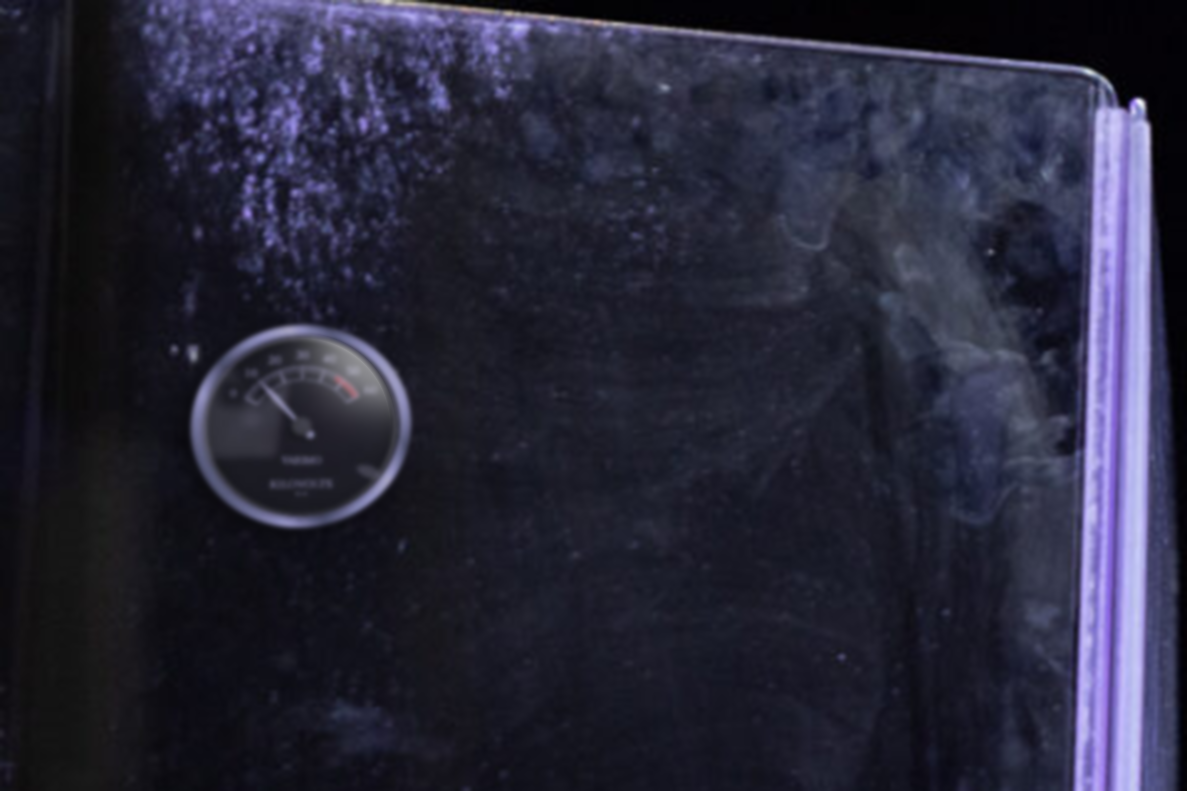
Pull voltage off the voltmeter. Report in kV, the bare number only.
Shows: 10
